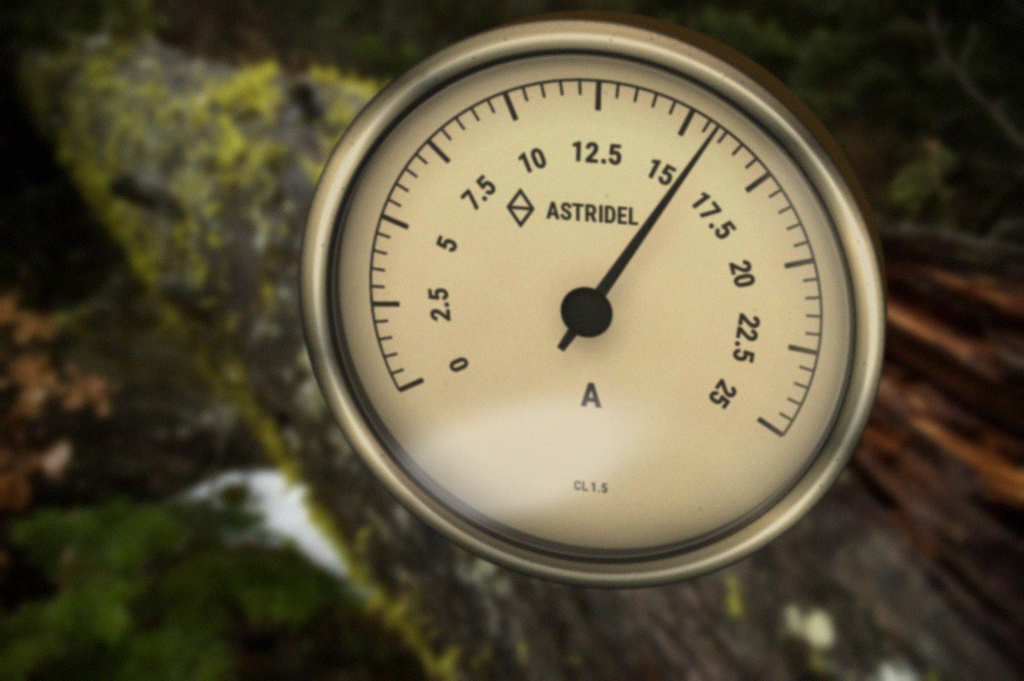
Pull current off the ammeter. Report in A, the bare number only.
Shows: 15.75
